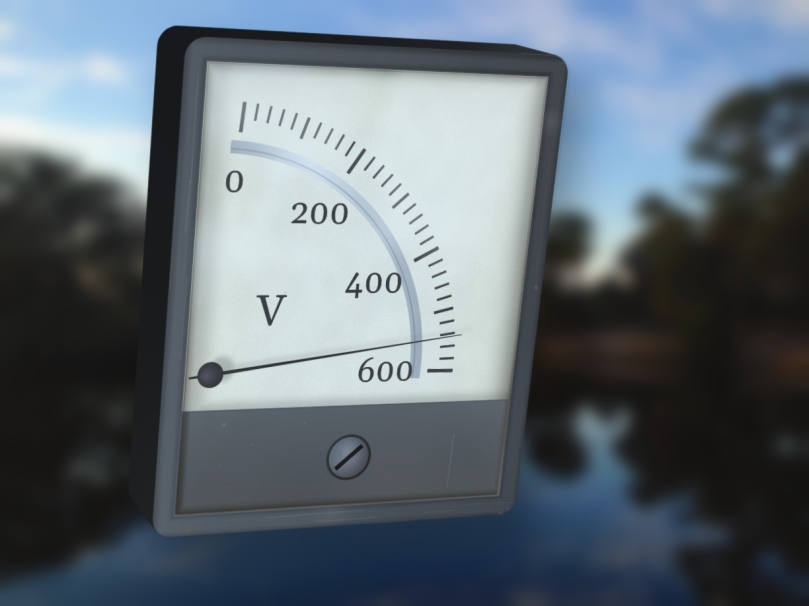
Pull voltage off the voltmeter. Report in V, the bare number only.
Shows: 540
